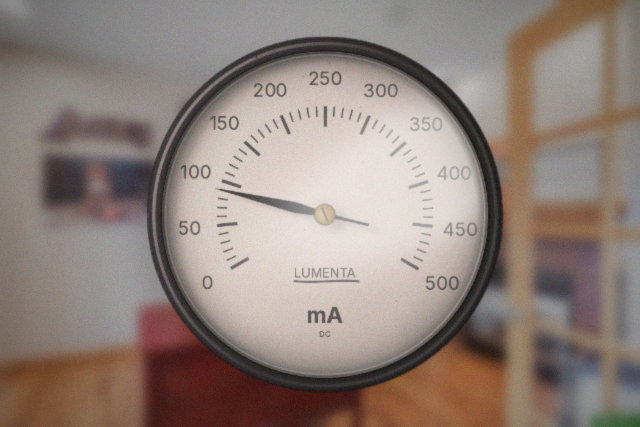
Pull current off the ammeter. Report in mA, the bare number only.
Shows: 90
